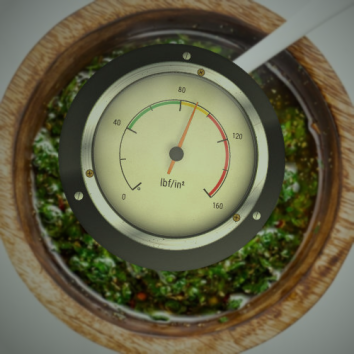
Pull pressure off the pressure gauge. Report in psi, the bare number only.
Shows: 90
